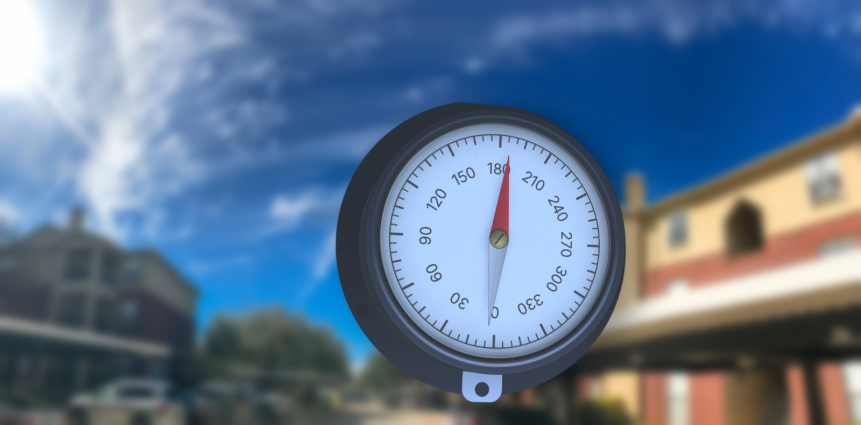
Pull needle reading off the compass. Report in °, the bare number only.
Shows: 185
